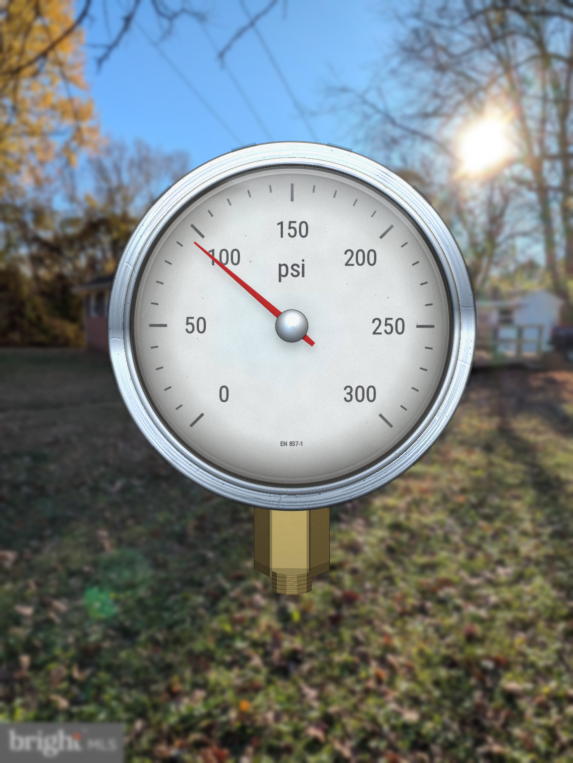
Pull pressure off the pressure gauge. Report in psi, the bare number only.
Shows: 95
